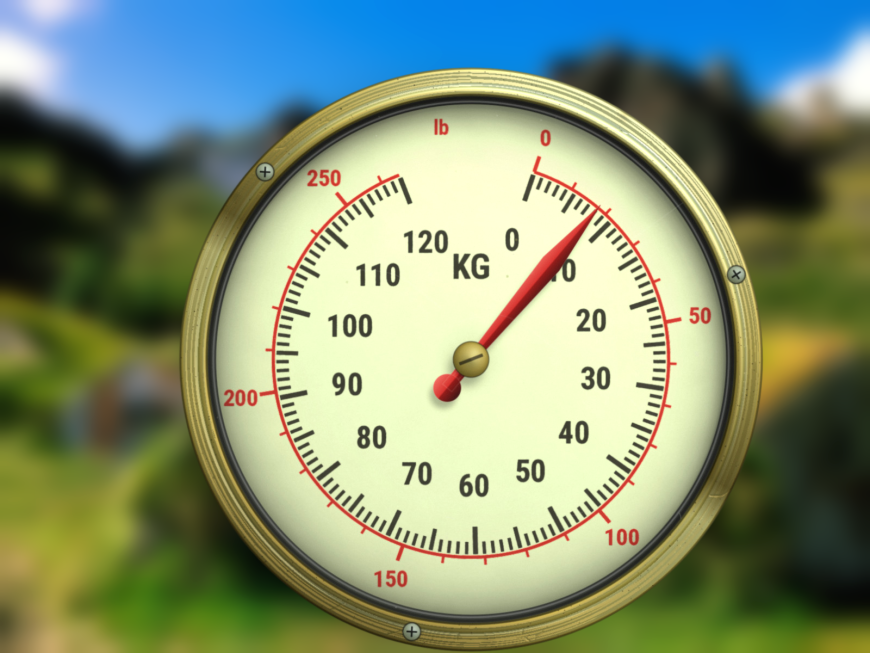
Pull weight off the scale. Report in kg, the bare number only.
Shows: 8
